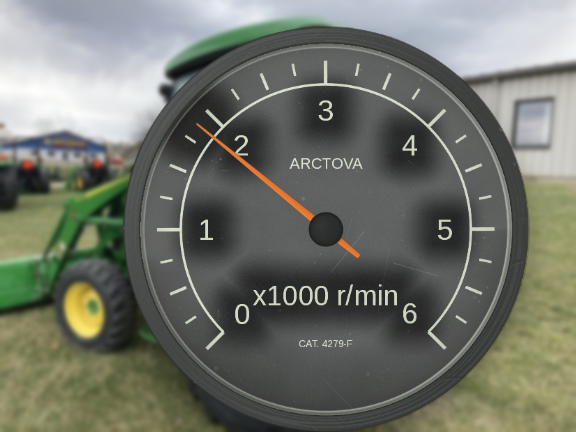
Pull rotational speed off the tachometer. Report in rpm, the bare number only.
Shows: 1875
